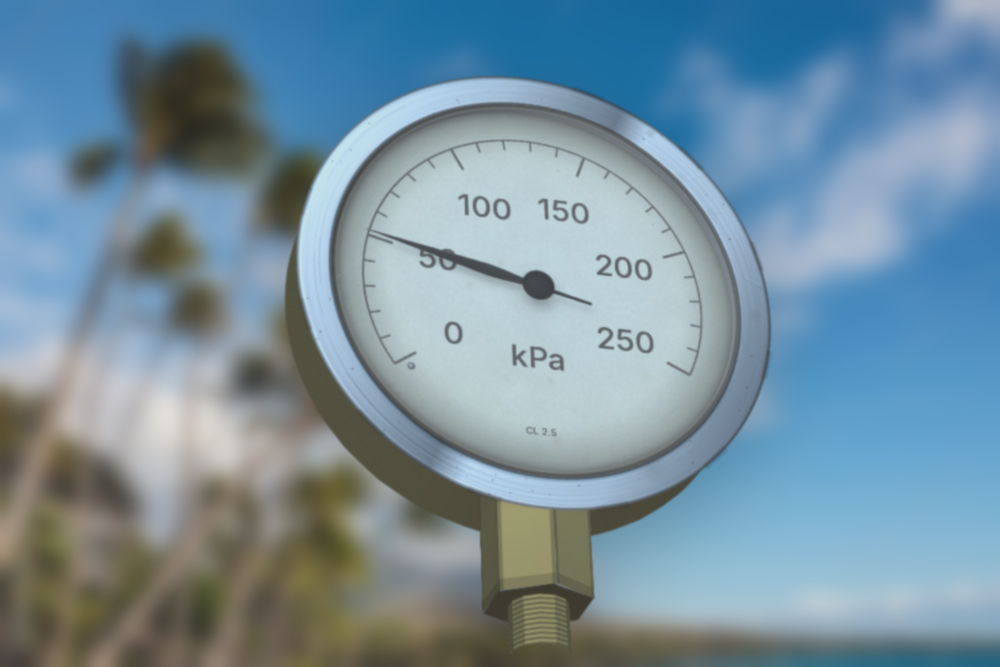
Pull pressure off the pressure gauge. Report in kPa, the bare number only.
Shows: 50
